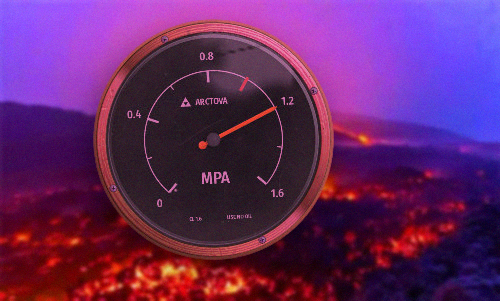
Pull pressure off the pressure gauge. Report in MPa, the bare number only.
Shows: 1.2
